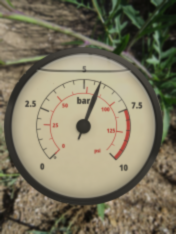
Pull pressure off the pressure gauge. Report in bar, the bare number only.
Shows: 5.75
